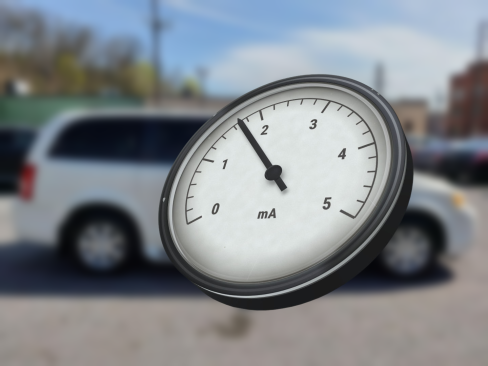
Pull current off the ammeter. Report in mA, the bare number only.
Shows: 1.7
